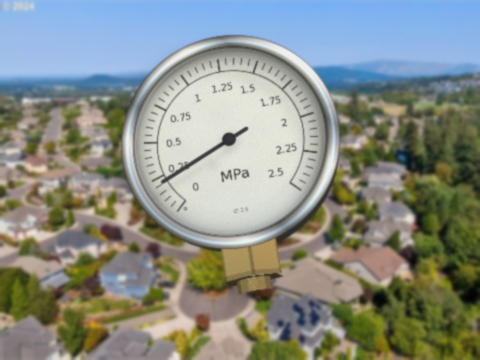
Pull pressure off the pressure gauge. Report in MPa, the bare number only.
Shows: 0.2
